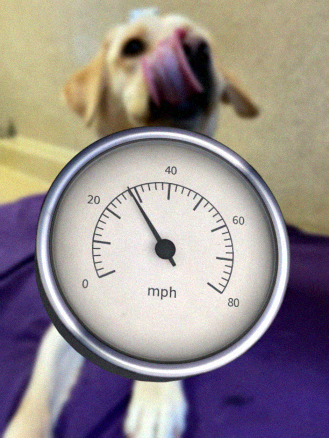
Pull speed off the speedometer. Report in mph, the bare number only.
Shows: 28
